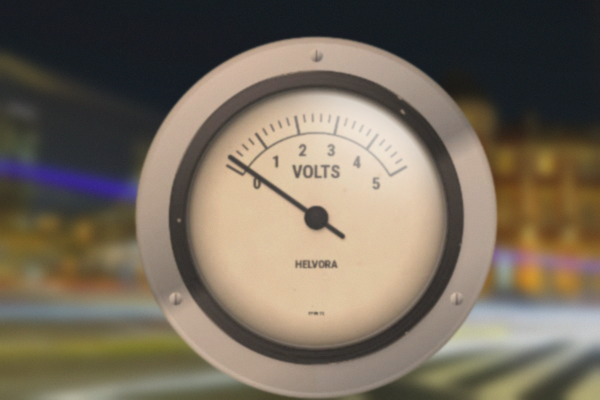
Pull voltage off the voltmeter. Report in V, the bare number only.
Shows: 0.2
